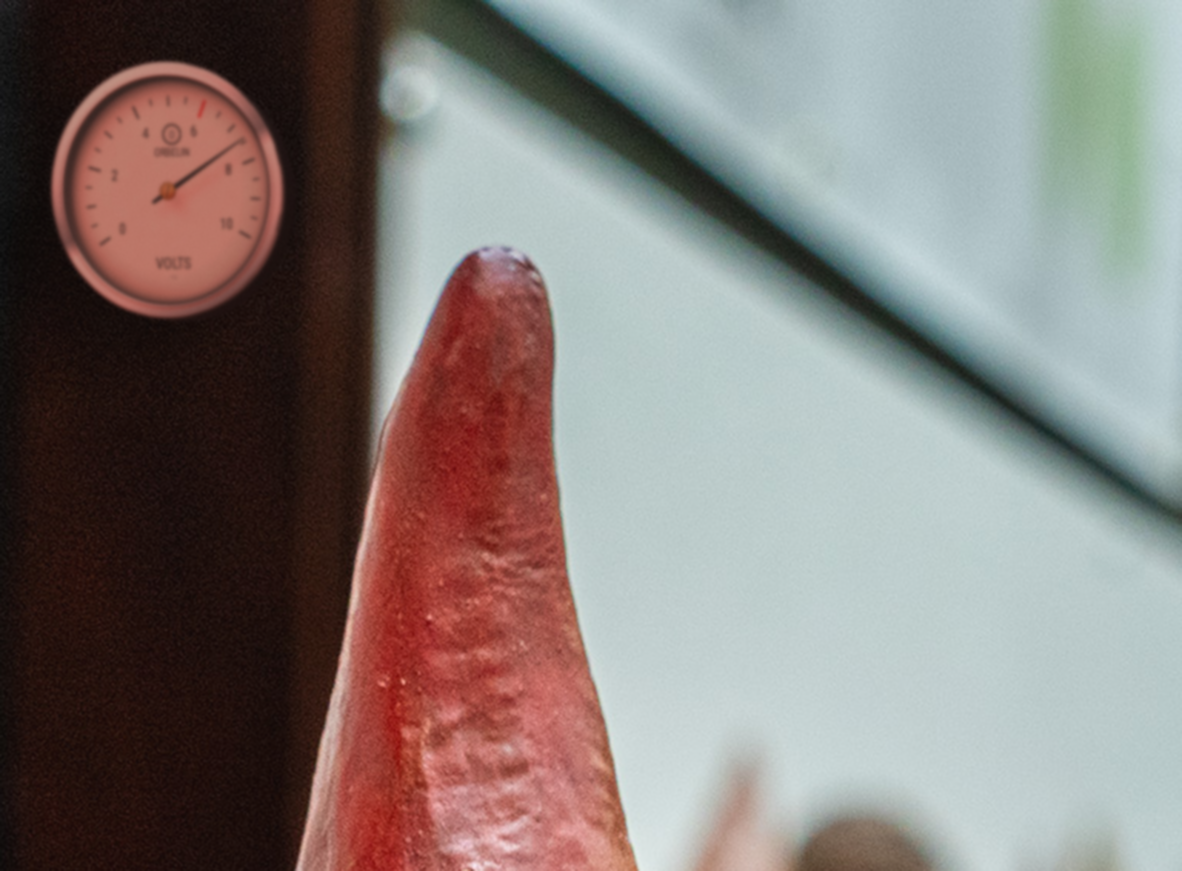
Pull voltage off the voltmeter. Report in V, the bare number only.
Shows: 7.5
